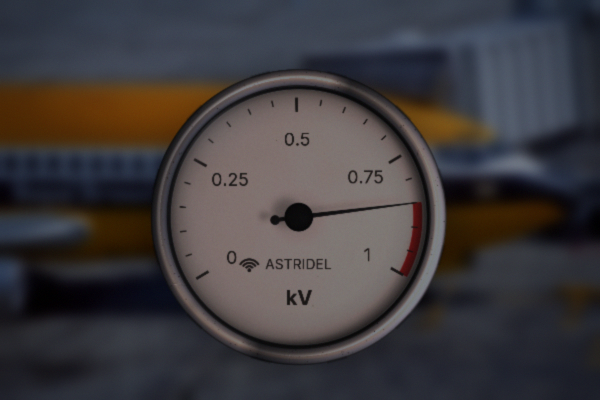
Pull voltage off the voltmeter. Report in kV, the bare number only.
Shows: 0.85
